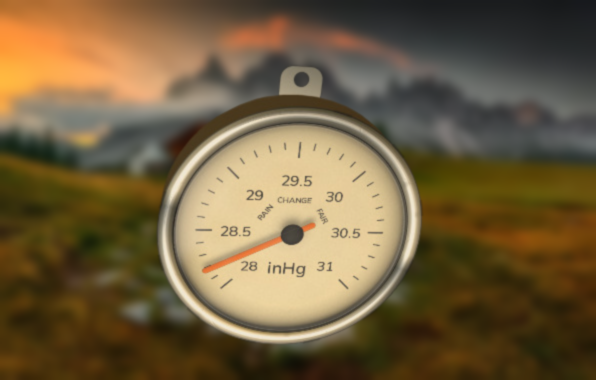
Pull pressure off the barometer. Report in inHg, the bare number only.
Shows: 28.2
